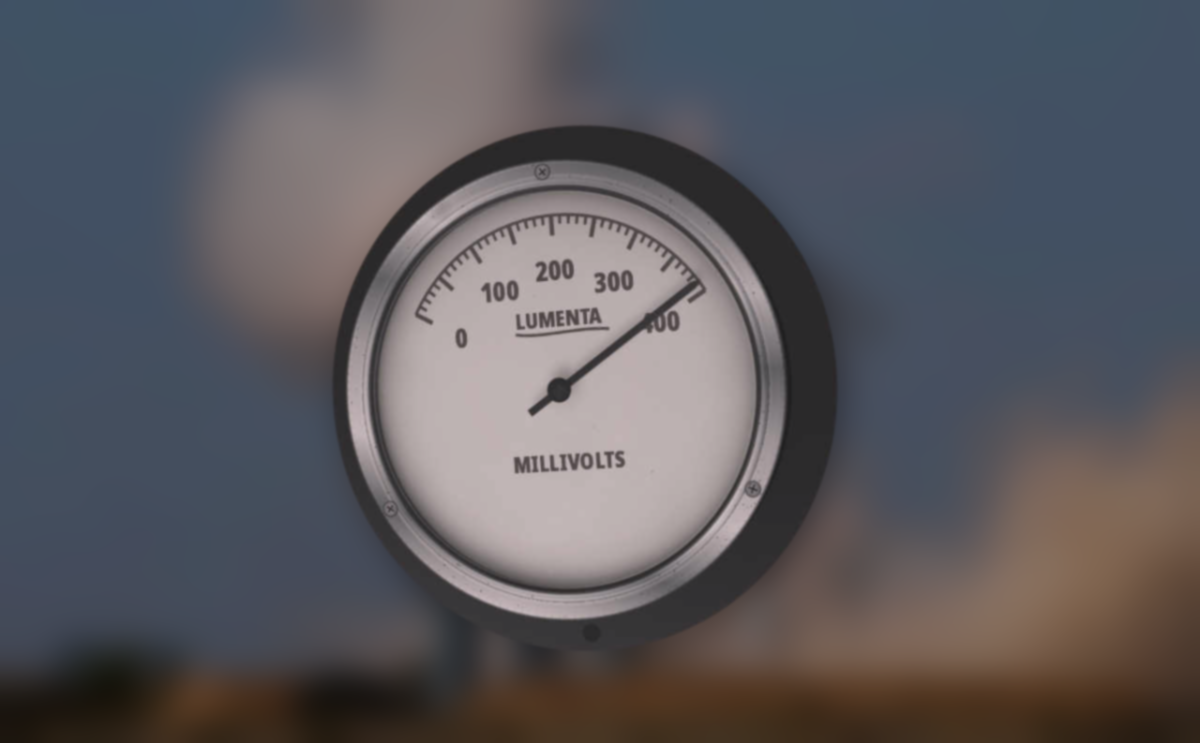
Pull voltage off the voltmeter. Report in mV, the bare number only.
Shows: 390
